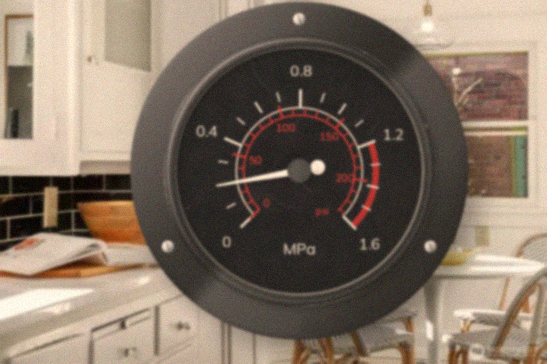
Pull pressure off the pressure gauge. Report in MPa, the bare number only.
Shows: 0.2
